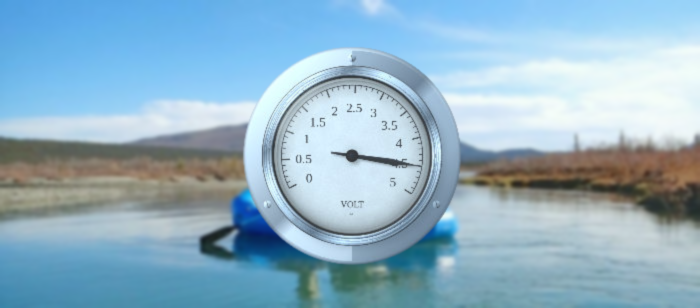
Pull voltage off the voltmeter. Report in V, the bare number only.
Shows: 4.5
